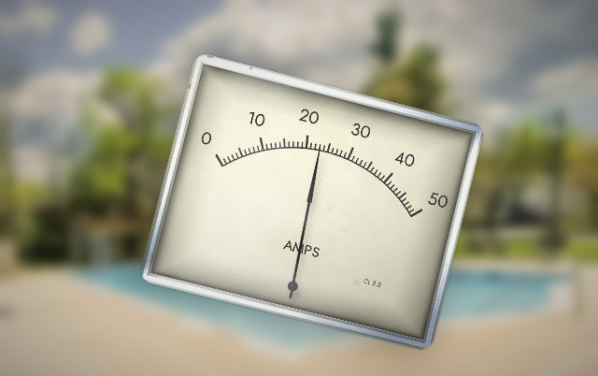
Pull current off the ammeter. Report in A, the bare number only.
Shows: 23
